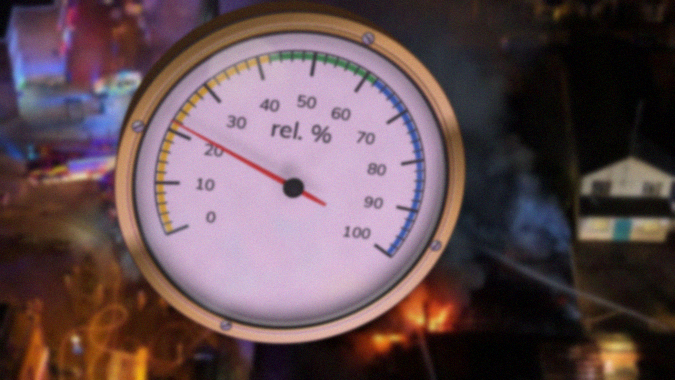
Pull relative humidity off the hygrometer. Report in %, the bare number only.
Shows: 22
